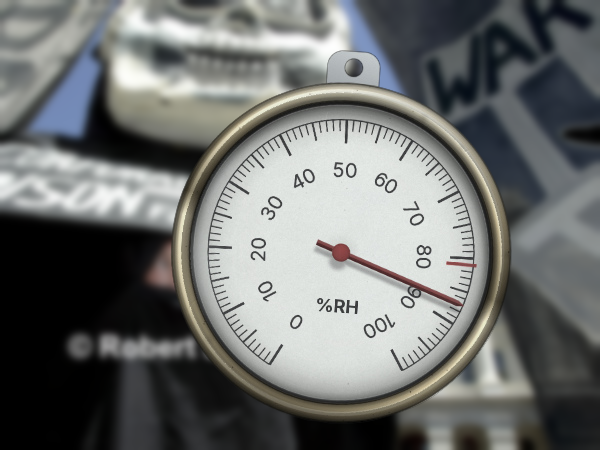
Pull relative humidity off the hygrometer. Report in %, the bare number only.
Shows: 87
